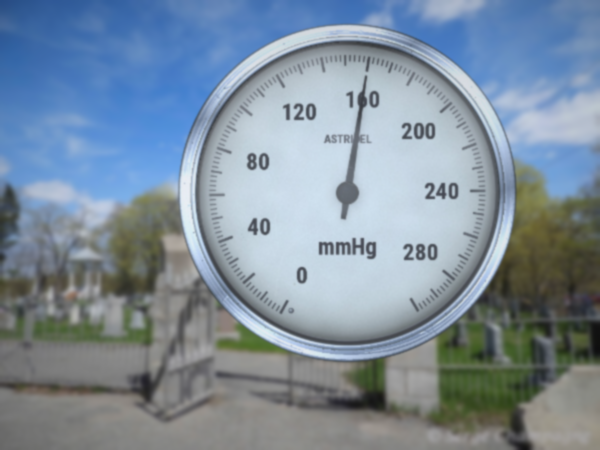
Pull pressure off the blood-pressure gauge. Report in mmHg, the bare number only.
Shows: 160
